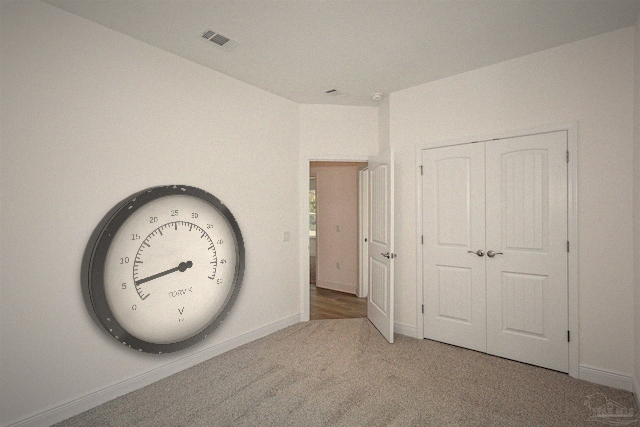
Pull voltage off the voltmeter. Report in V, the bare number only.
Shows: 5
